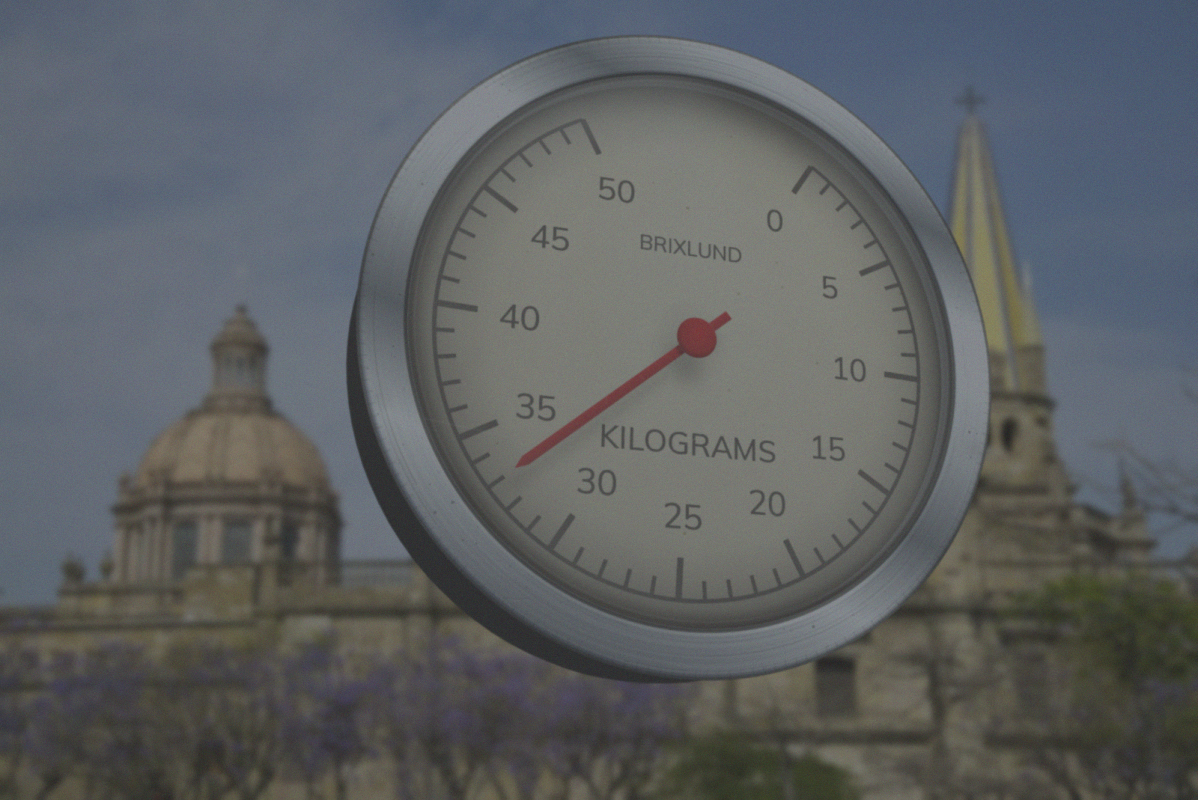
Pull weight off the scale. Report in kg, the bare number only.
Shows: 33
